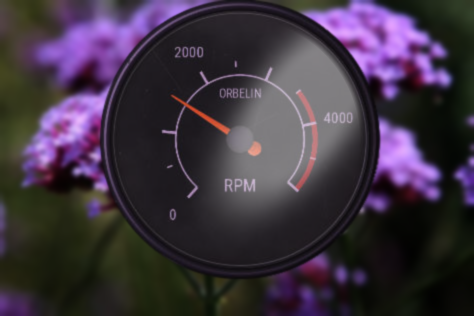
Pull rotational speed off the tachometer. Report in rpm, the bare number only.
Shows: 1500
